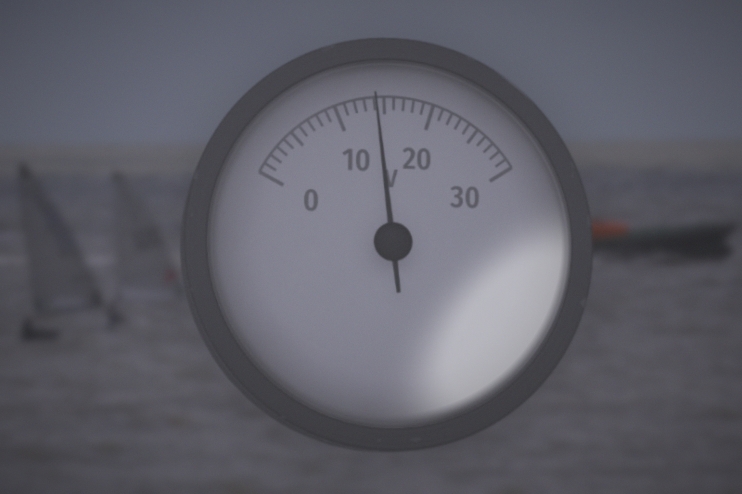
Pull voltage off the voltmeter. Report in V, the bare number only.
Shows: 14
